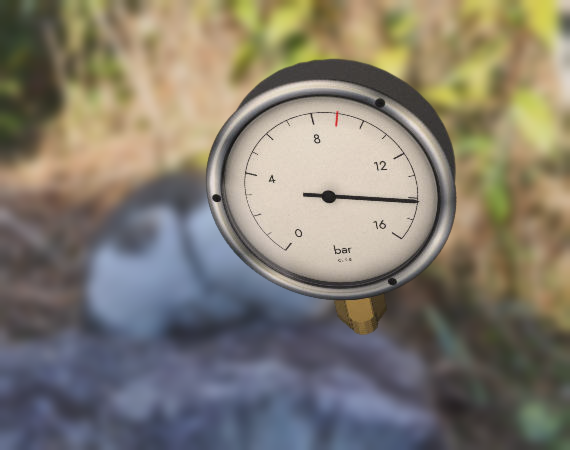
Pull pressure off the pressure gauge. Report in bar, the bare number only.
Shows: 14
